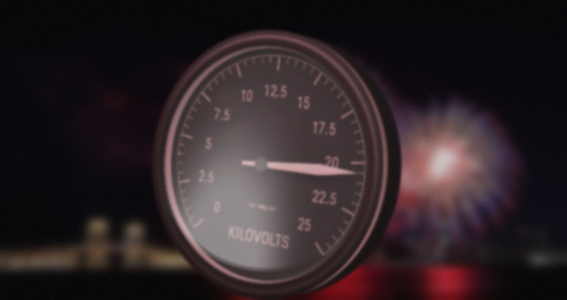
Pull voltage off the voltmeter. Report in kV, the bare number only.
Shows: 20.5
